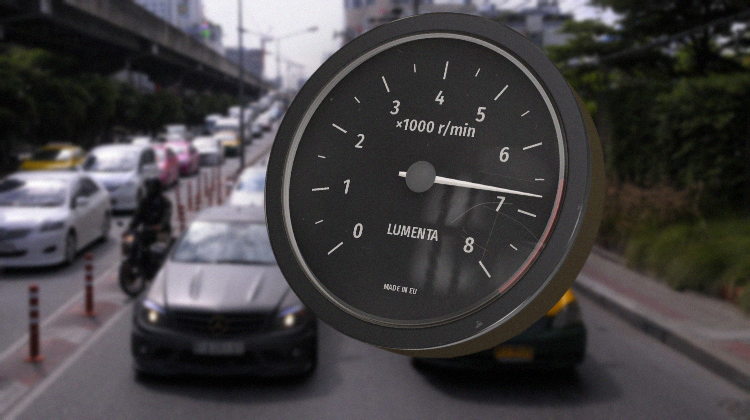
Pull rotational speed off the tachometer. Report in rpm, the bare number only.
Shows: 6750
